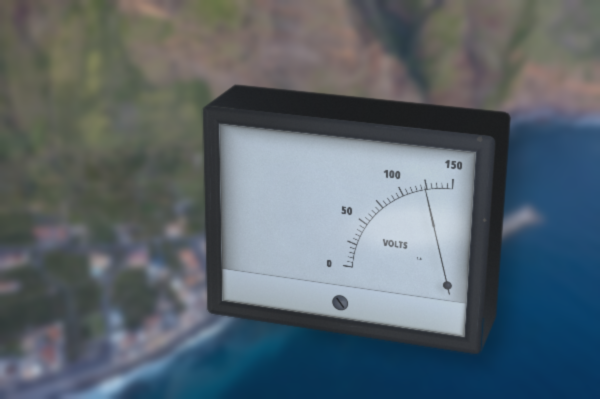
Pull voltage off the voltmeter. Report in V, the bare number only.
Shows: 125
